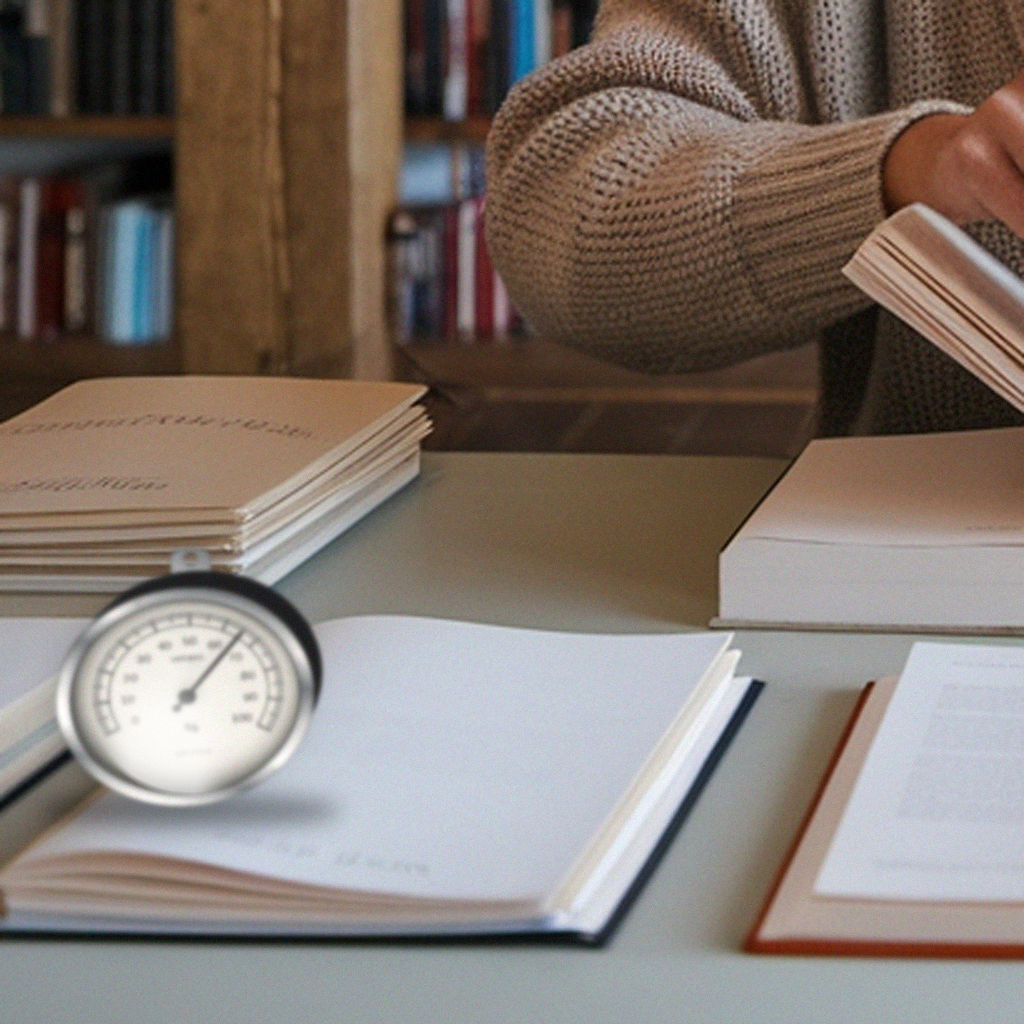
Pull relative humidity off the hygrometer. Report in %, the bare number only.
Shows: 65
